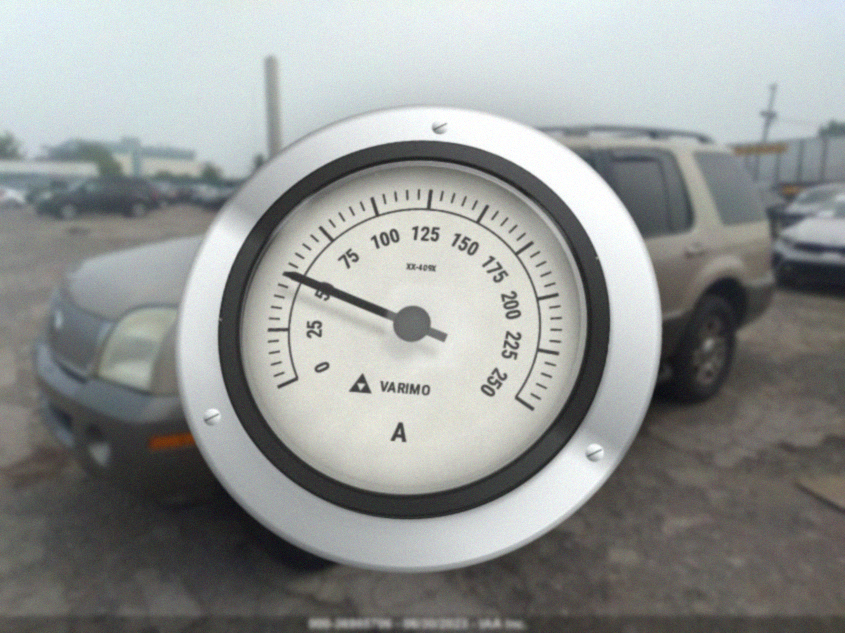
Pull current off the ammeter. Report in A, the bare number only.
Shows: 50
